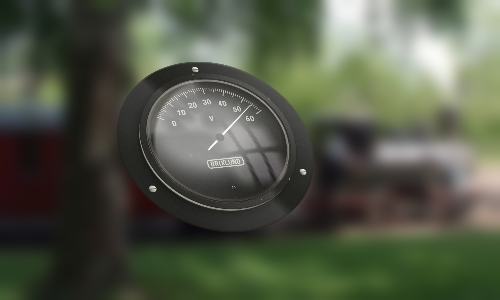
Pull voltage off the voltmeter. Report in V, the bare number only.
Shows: 55
